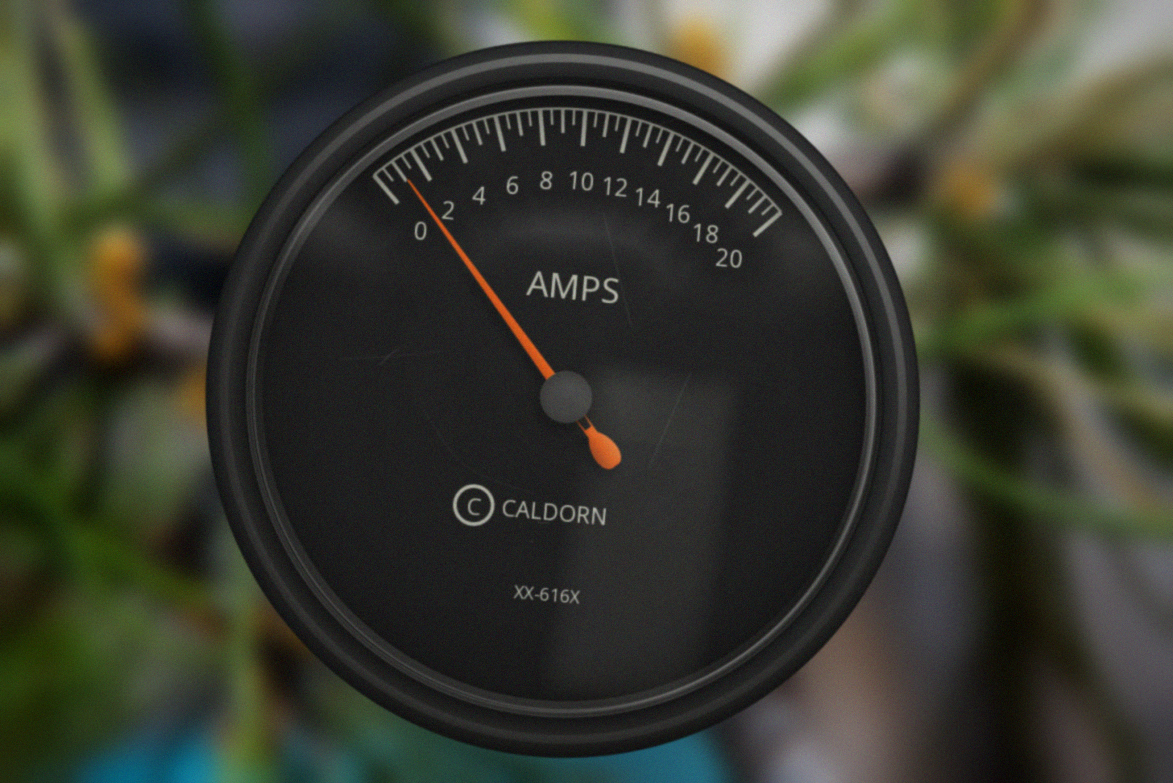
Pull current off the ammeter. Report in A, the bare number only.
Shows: 1
